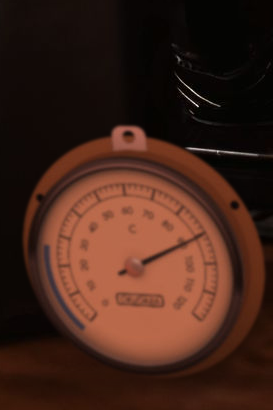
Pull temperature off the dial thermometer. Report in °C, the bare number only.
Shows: 90
